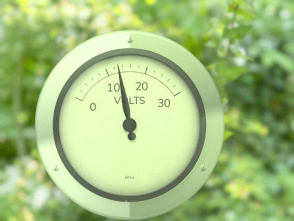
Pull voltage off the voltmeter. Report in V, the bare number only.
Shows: 13
